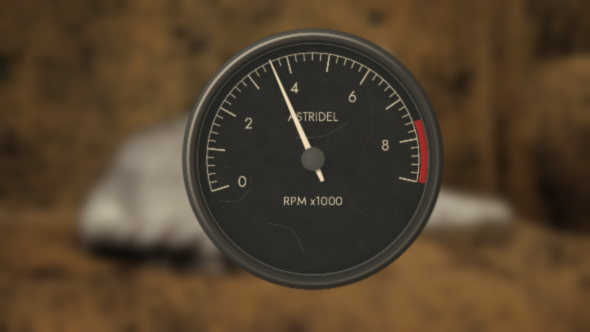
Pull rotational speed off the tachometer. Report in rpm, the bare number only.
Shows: 3600
